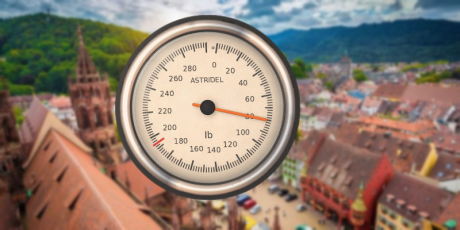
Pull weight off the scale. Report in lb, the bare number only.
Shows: 80
